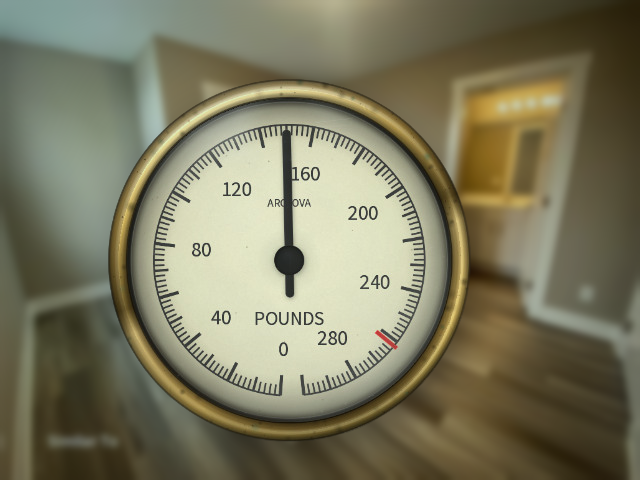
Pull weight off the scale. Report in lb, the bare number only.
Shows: 150
